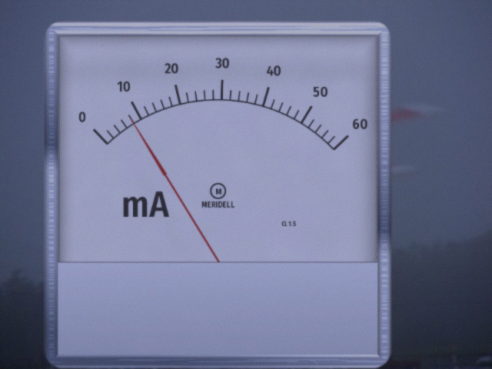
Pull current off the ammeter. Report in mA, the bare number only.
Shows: 8
